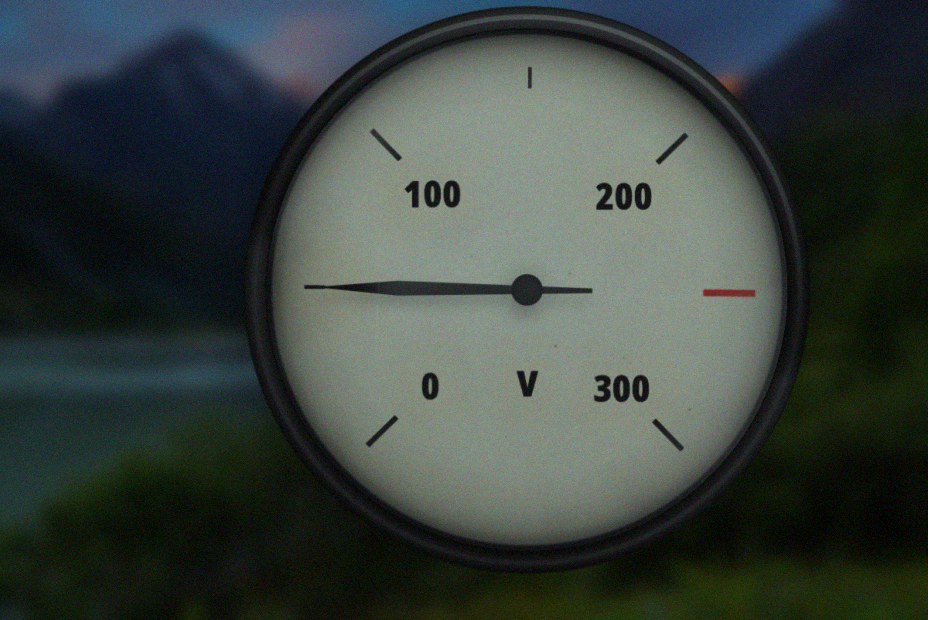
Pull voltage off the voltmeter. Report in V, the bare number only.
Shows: 50
